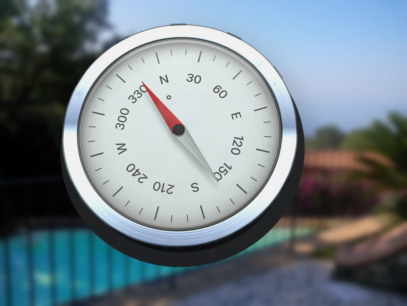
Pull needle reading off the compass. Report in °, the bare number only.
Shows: 340
